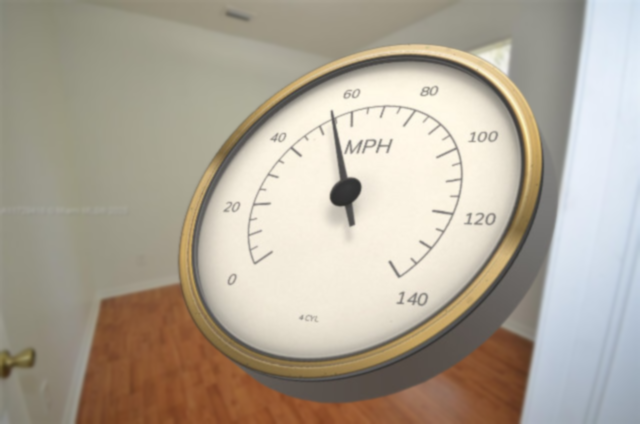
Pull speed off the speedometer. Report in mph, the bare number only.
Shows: 55
